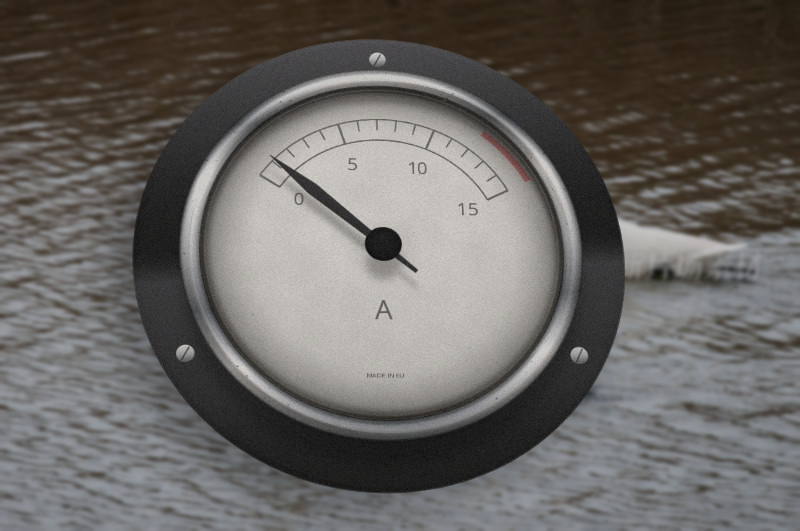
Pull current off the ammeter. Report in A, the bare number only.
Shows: 1
